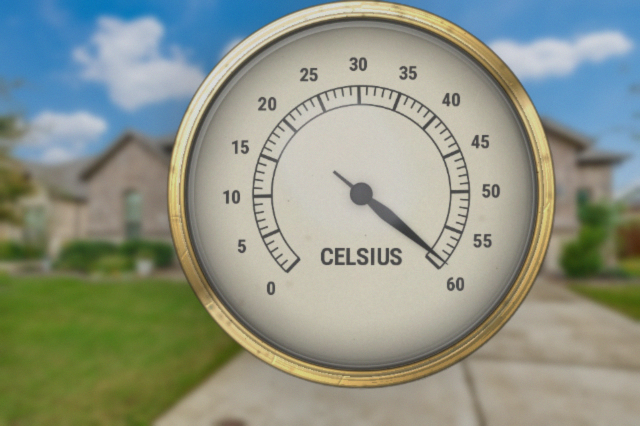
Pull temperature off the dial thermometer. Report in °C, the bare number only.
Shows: 59
